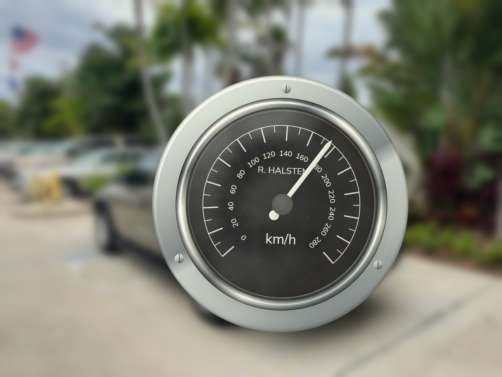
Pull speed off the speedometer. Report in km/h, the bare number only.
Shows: 175
